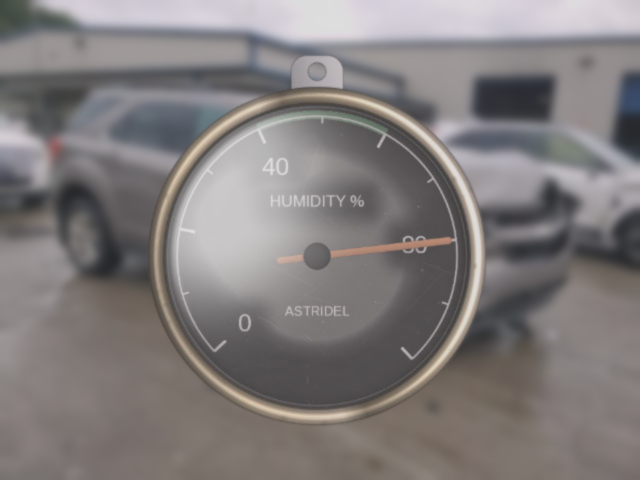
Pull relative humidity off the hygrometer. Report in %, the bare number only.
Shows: 80
